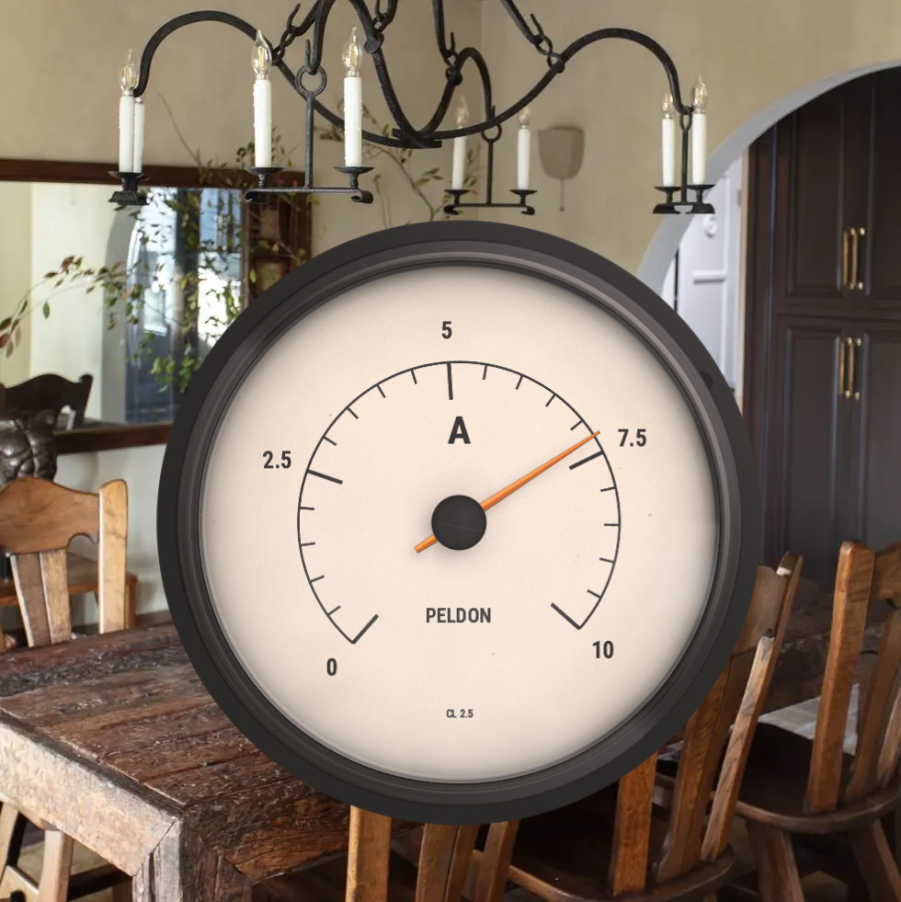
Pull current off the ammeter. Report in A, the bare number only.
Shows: 7.25
